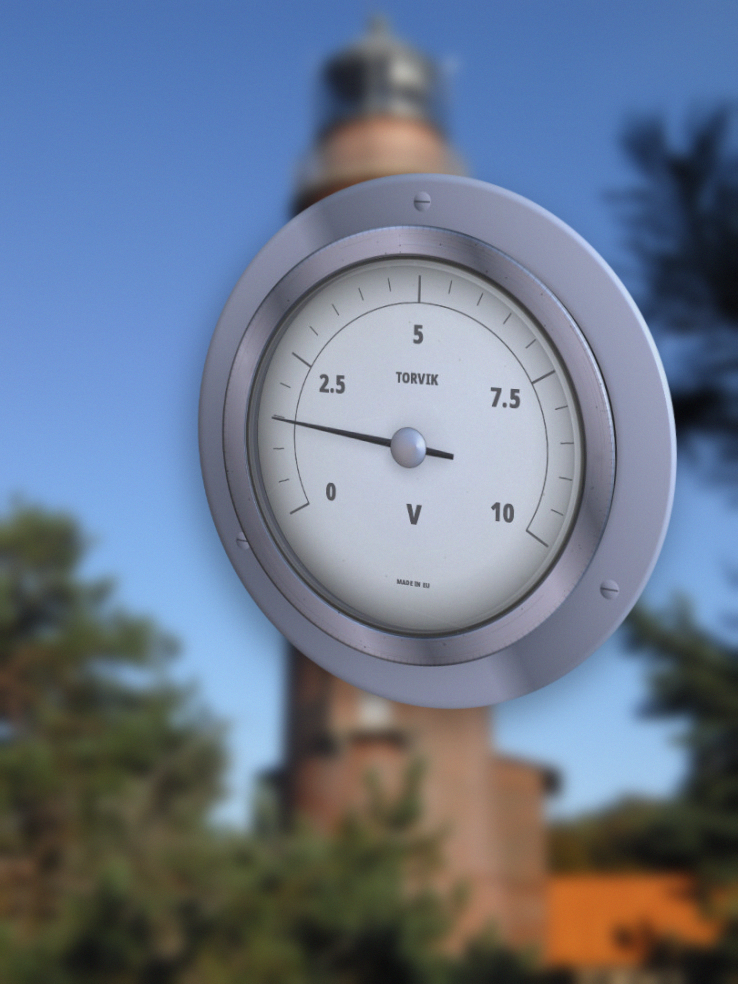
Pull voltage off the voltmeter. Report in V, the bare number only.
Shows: 1.5
